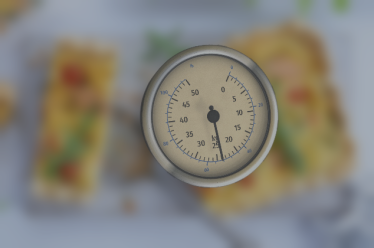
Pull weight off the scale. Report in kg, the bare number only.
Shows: 24
